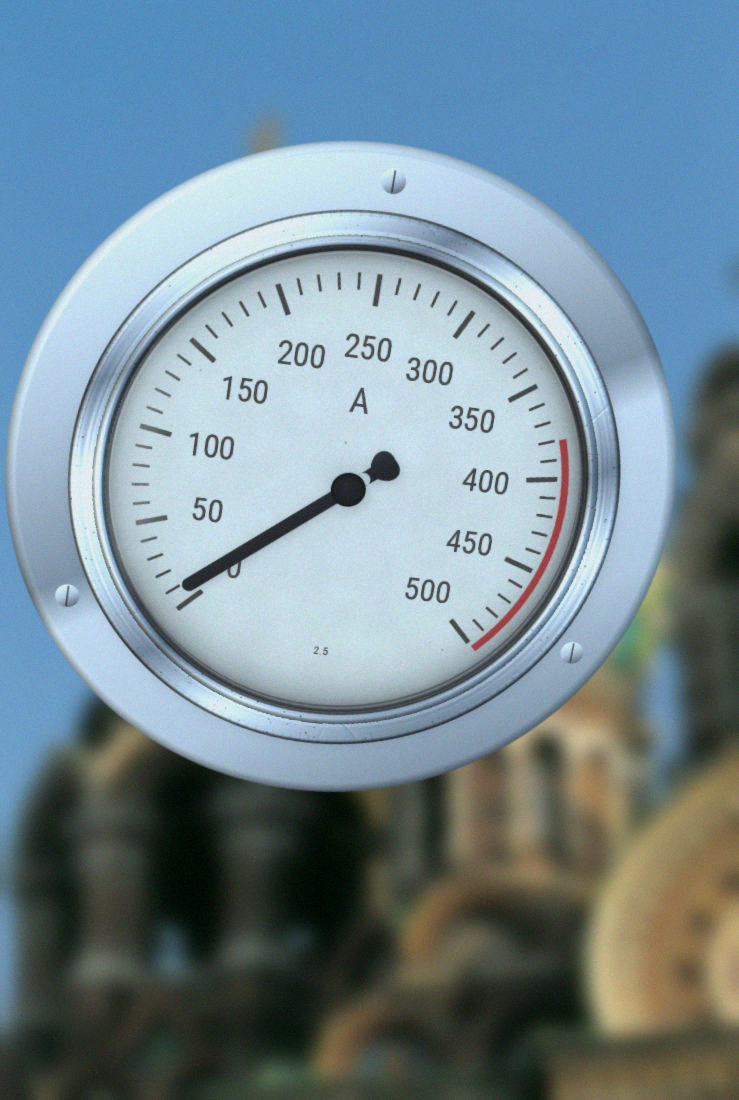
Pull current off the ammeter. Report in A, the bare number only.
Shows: 10
